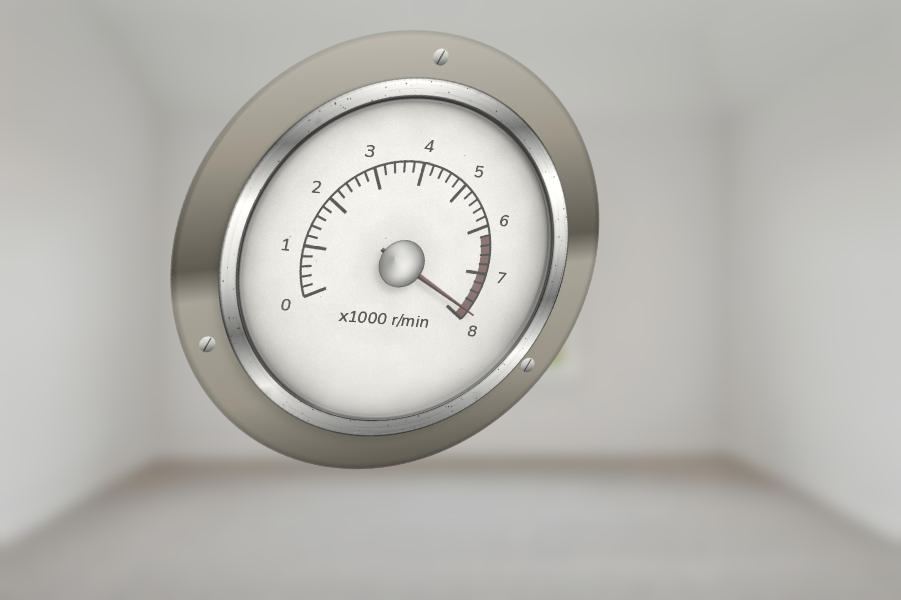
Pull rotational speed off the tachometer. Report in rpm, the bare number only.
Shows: 7800
